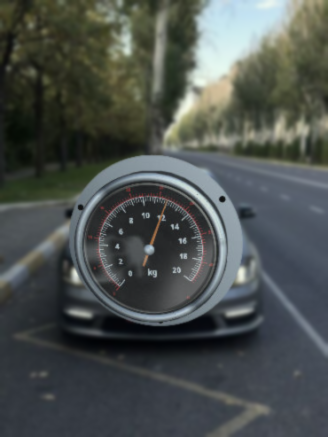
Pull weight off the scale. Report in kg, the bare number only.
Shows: 12
